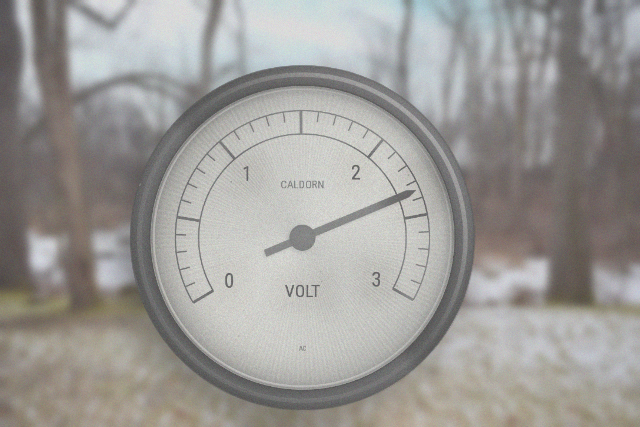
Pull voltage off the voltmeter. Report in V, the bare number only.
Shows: 2.35
